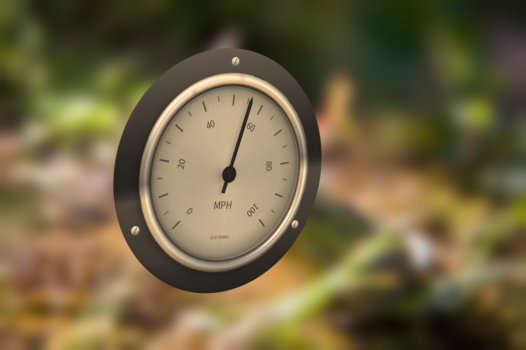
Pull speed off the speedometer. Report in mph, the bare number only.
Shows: 55
